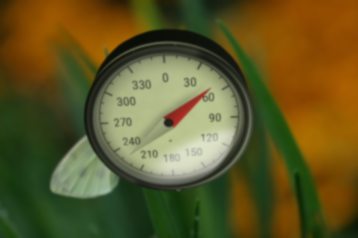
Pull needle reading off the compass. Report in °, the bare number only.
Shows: 50
